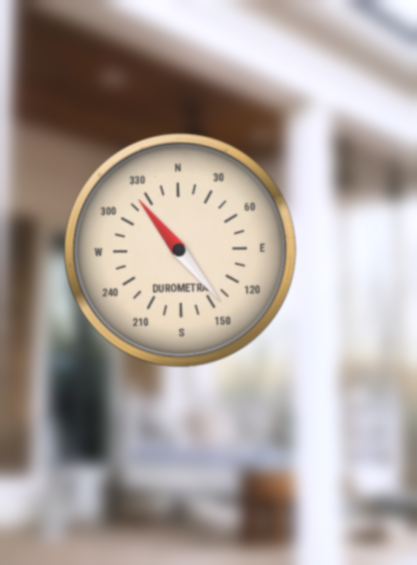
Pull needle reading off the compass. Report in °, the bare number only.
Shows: 322.5
